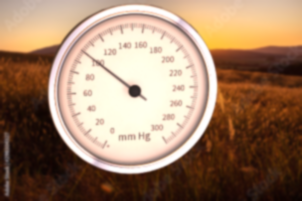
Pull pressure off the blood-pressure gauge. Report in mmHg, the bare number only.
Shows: 100
